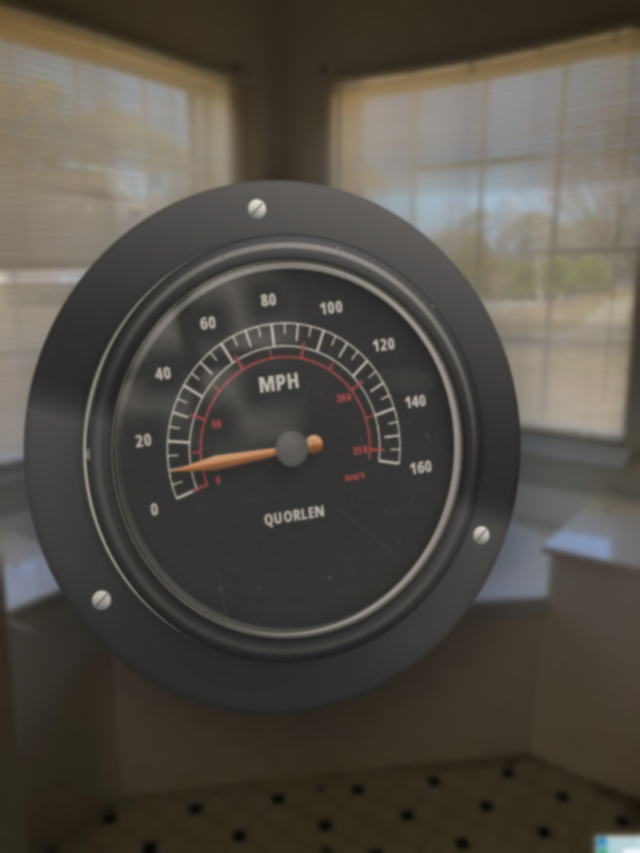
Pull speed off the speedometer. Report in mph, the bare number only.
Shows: 10
